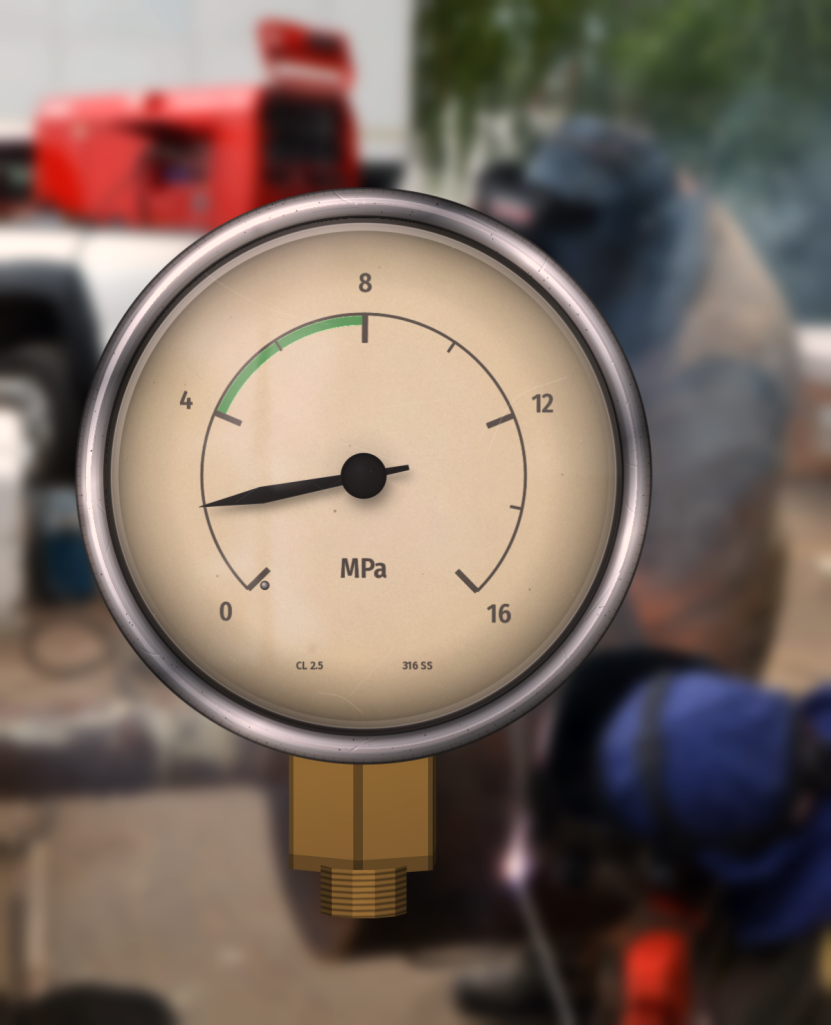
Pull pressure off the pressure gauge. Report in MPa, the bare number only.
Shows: 2
